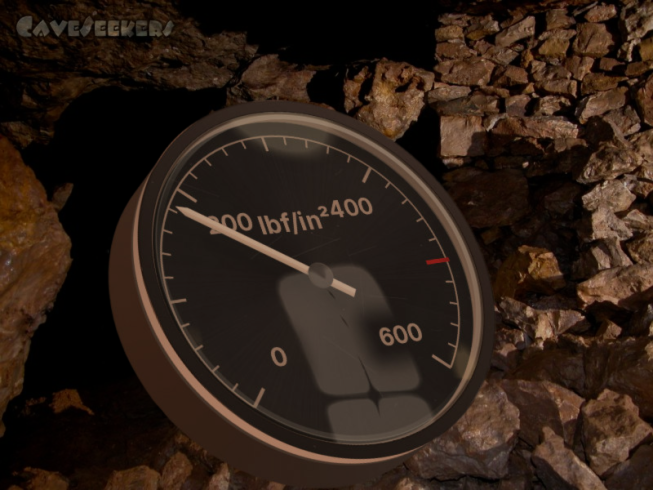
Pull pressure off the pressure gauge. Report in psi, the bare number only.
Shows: 180
